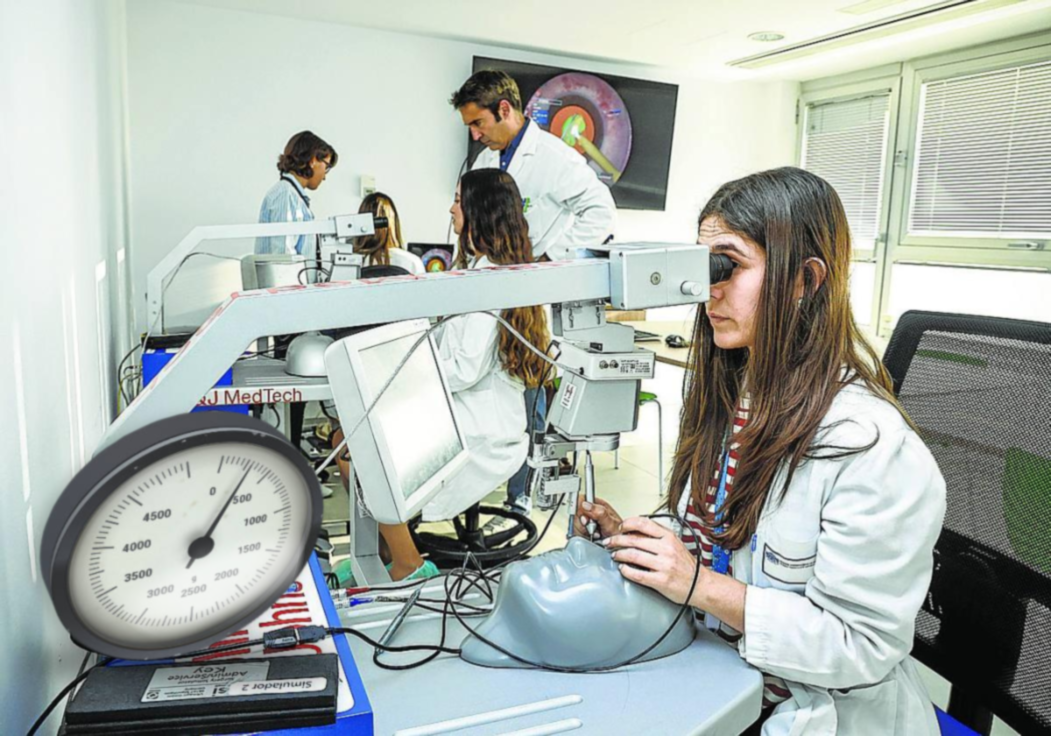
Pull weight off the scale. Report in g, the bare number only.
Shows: 250
